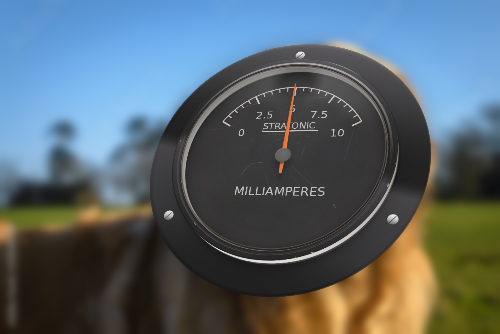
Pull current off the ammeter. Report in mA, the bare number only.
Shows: 5
